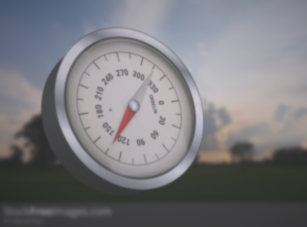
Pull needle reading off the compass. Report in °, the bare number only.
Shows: 135
